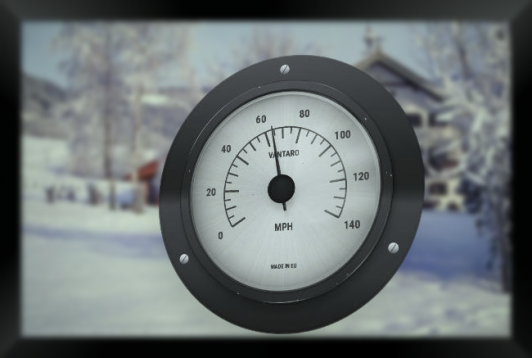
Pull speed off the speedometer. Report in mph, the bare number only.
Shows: 65
